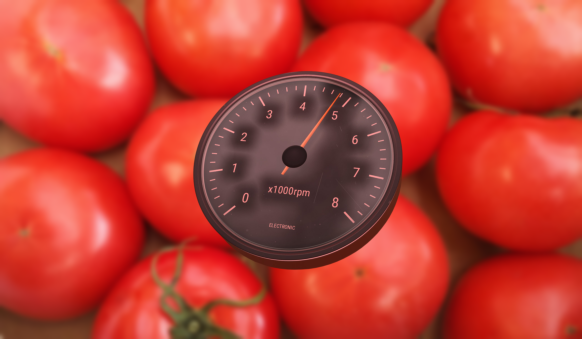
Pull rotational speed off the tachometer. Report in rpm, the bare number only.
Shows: 4800
